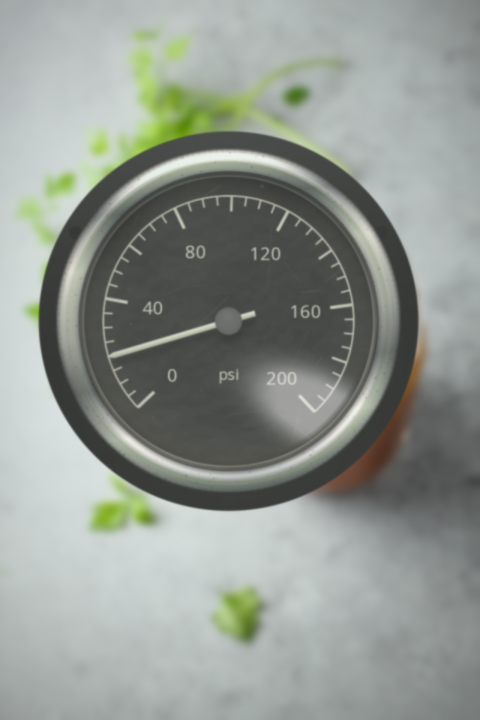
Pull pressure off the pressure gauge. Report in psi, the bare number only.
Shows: 20
